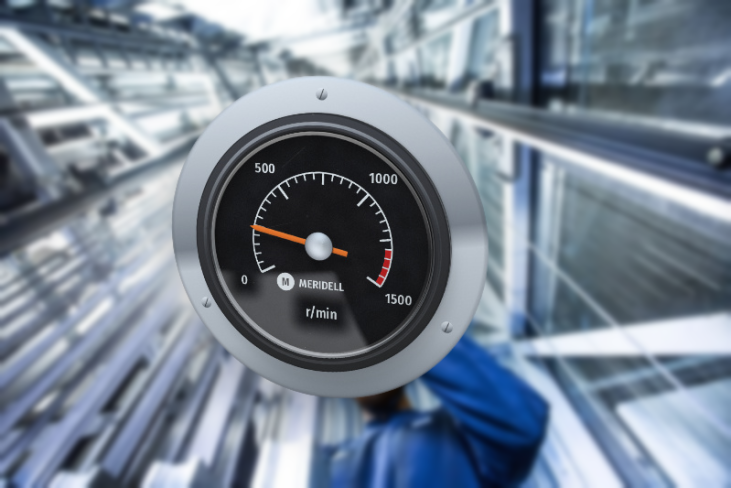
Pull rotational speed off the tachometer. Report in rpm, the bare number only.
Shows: 250
